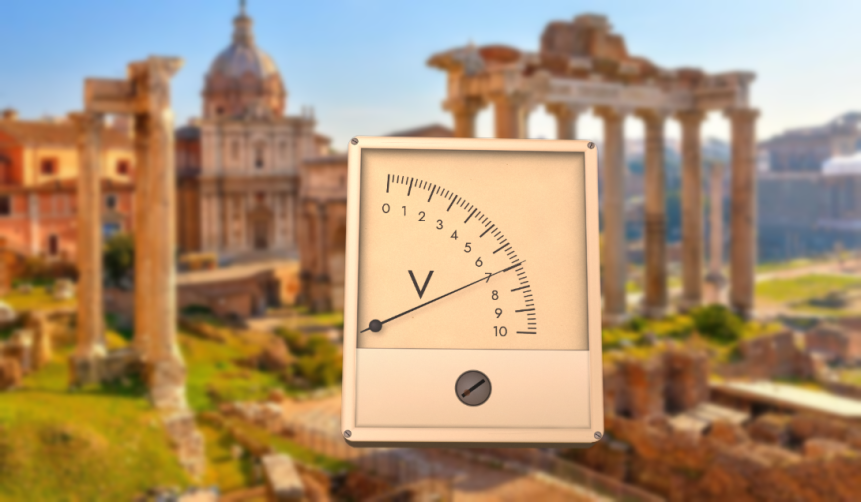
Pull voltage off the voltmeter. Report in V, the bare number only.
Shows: 7
